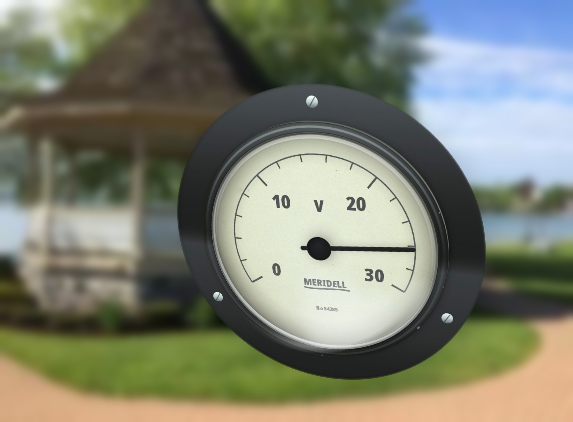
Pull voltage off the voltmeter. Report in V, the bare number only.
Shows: 26
